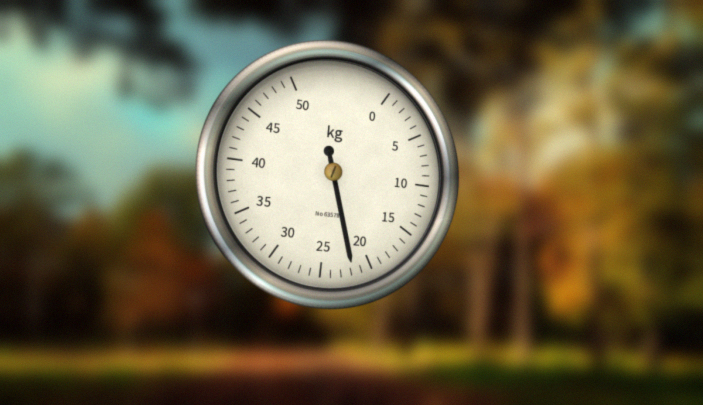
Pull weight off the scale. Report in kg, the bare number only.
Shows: 22
